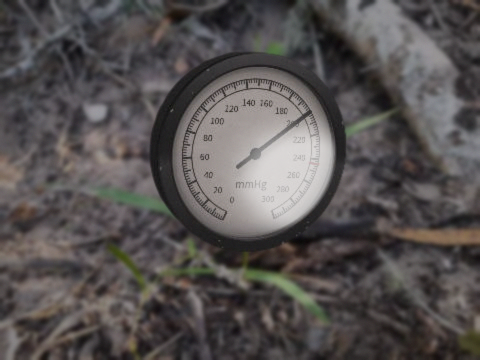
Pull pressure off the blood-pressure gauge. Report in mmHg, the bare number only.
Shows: 200
